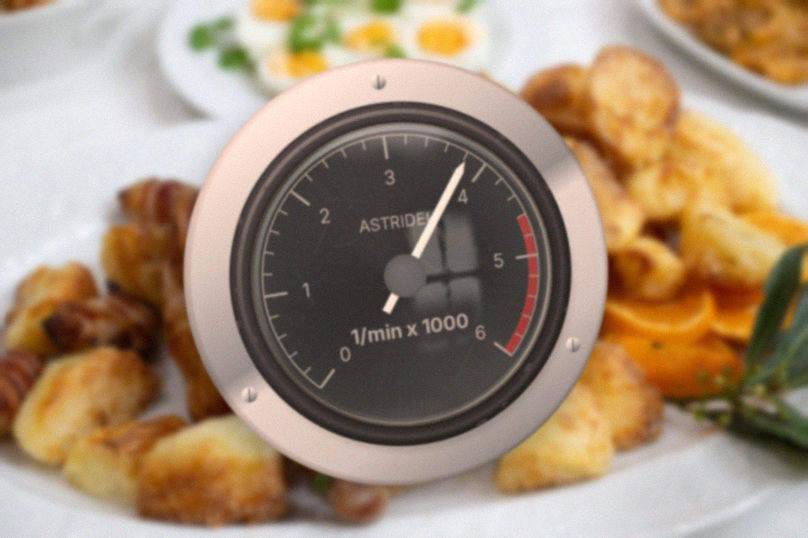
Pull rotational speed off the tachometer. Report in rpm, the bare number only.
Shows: 3800
